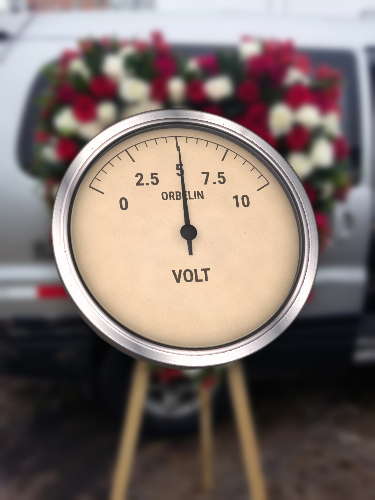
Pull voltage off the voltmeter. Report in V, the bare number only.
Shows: 5
